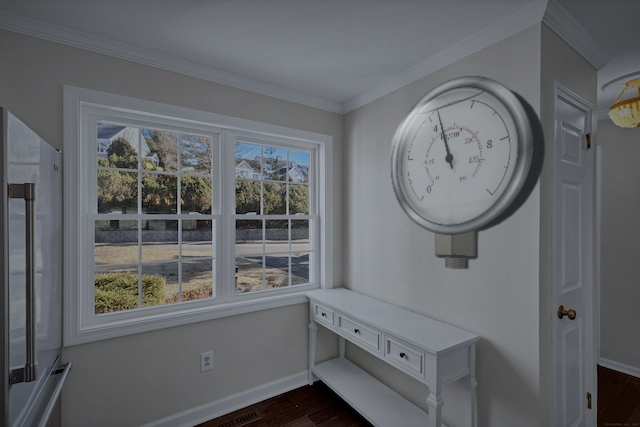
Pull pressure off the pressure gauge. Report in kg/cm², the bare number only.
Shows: 4.5
